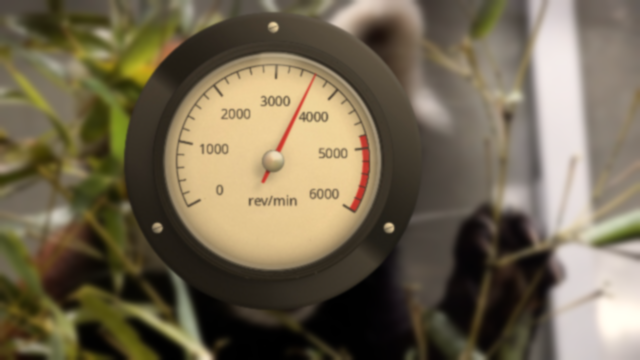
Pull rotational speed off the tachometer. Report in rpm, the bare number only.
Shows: 3600
